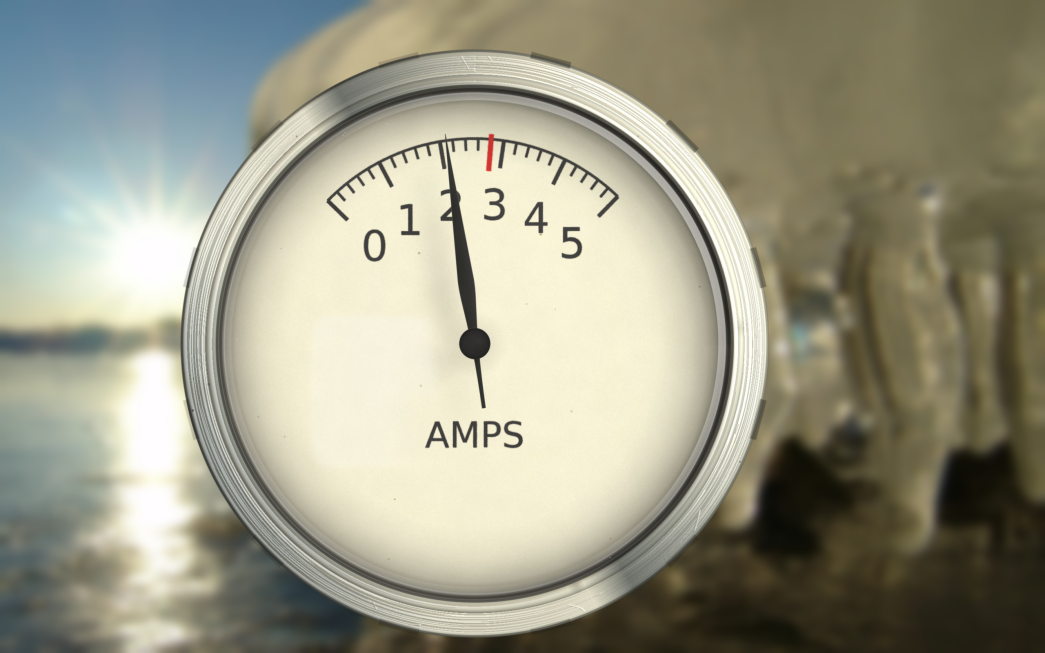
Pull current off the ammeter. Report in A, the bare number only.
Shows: 2.1
